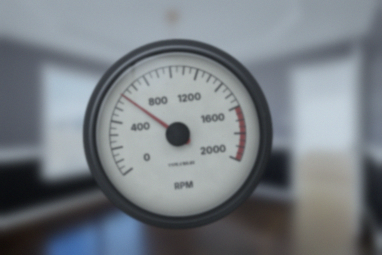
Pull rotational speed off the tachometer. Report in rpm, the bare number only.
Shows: 600
